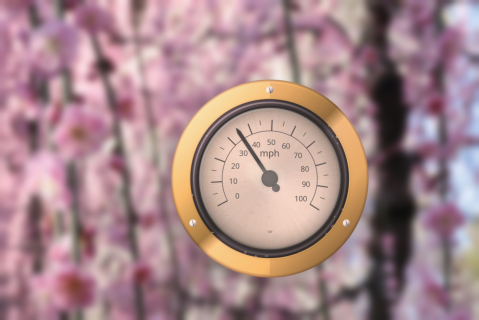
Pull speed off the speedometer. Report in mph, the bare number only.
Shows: 35
